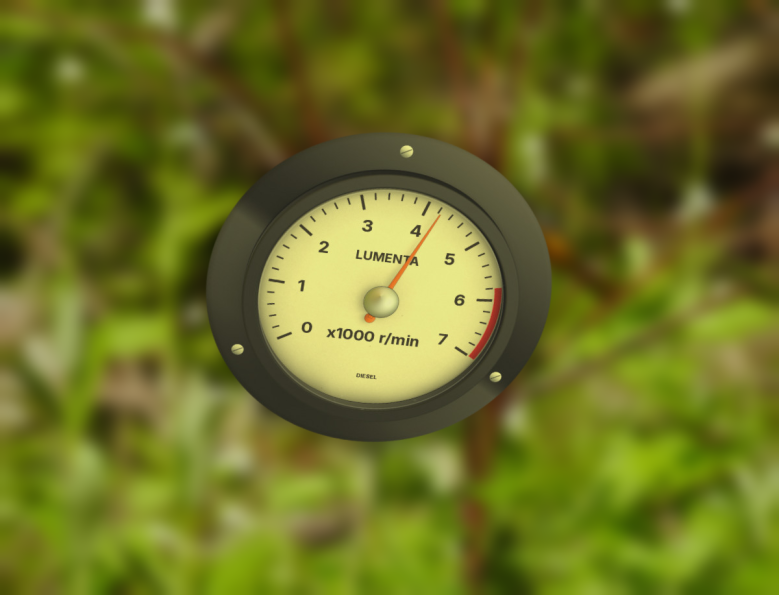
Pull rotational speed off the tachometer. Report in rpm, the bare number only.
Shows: 4200
